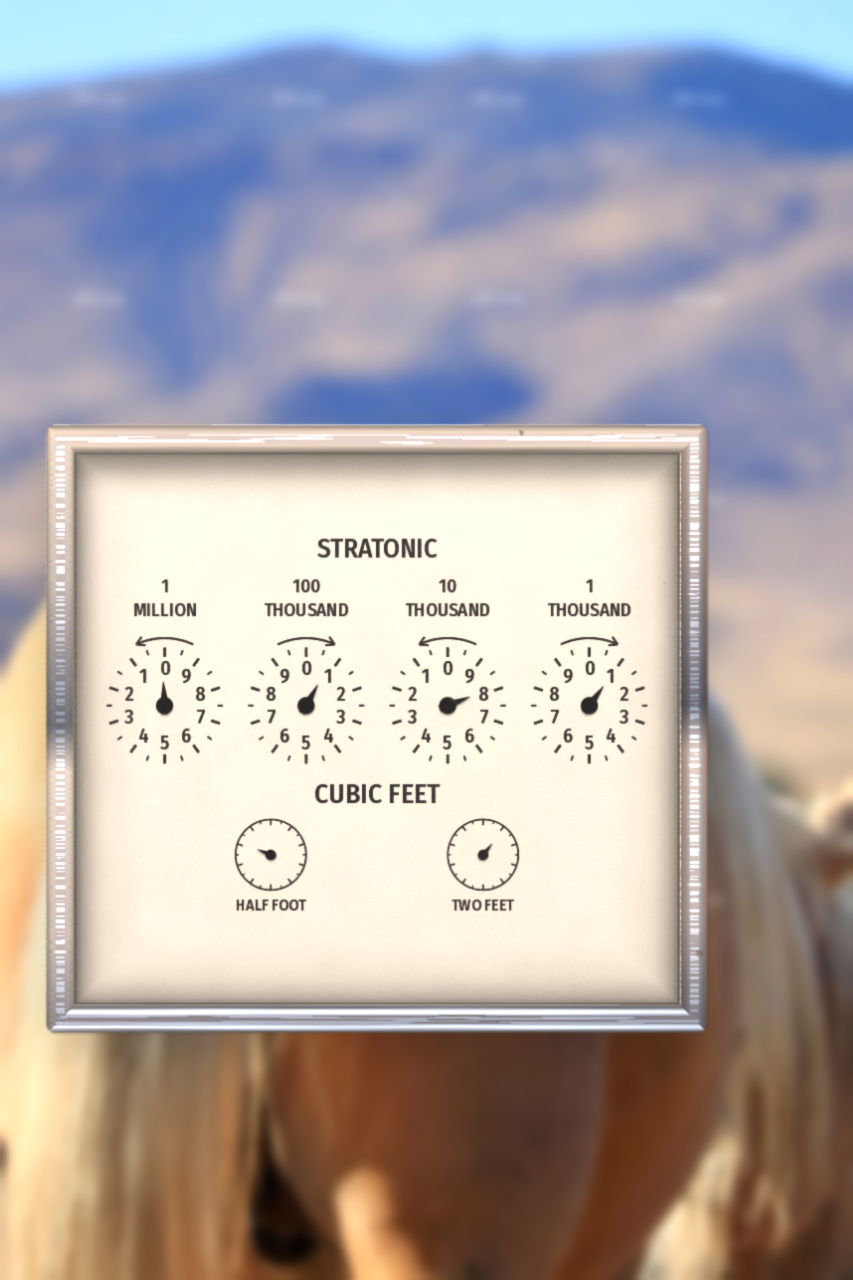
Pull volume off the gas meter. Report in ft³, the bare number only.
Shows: 8100
